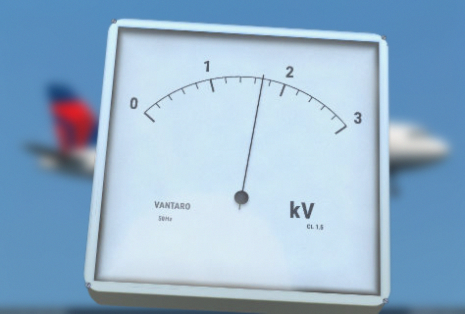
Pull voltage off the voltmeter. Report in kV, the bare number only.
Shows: 1.7
